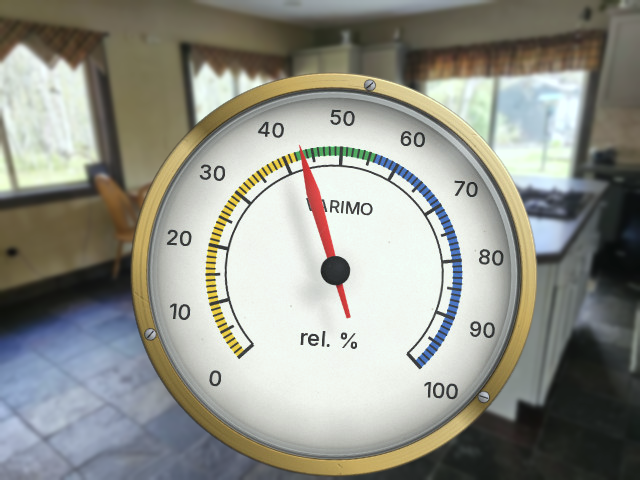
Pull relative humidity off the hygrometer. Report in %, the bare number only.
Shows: 43
